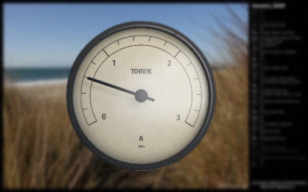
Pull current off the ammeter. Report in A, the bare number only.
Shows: 0.6
